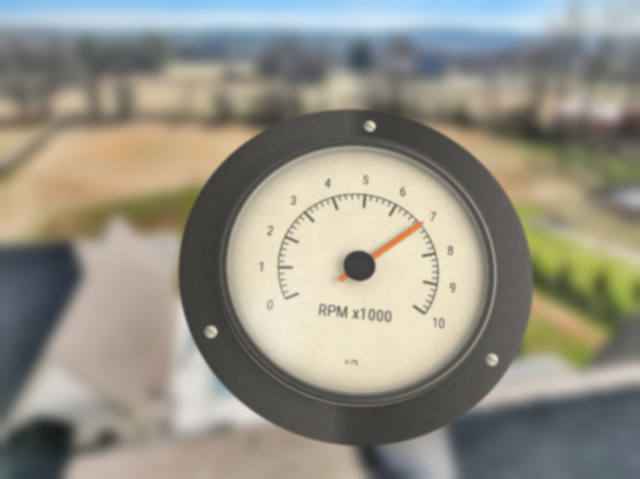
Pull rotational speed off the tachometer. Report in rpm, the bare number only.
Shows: 7000
